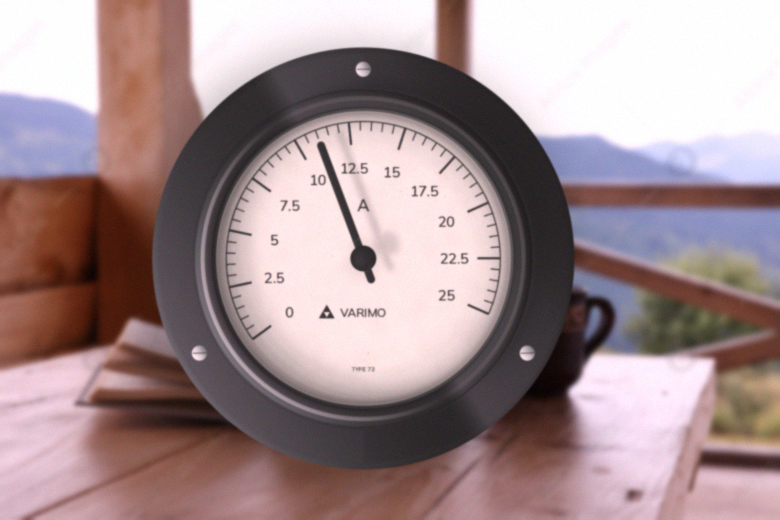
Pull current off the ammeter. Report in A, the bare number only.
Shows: 11
